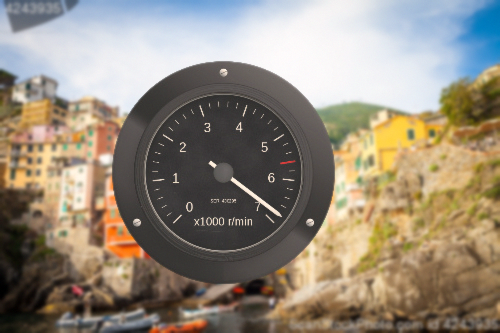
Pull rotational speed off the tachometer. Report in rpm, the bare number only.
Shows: 6800
